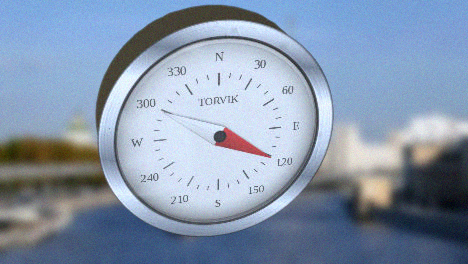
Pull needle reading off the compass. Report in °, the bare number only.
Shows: 120
